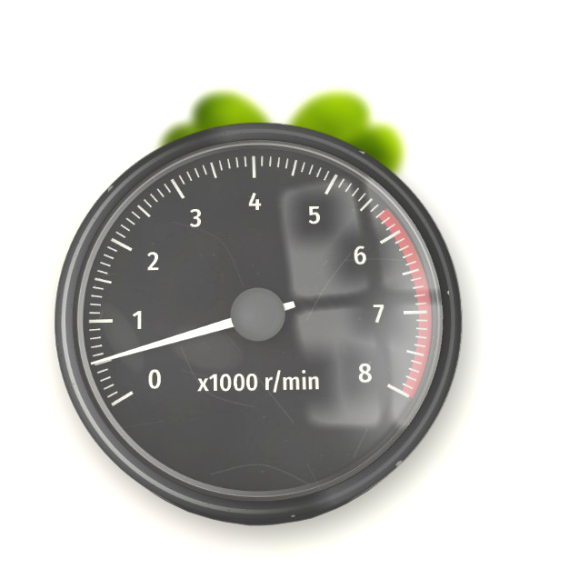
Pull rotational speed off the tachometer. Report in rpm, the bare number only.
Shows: 500
